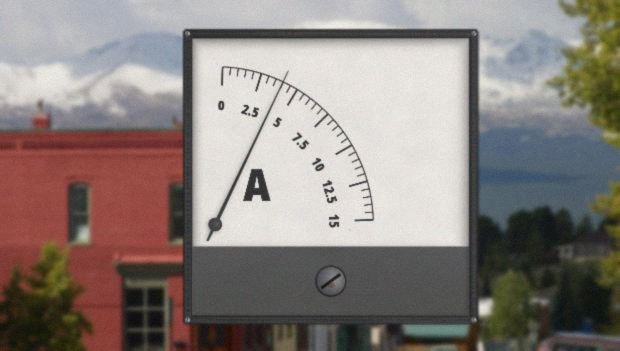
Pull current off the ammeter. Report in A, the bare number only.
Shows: 4
